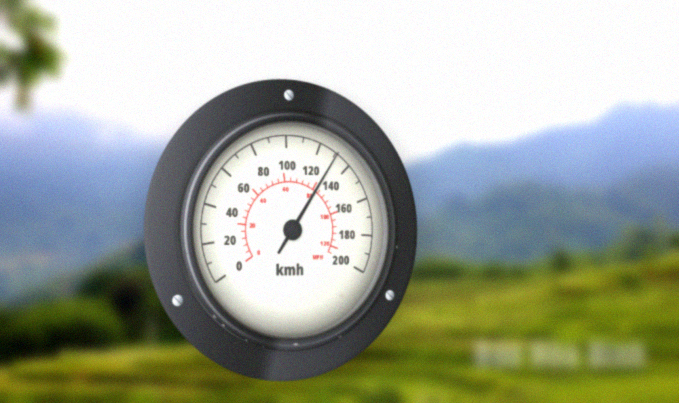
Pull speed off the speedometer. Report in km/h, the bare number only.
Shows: 130
